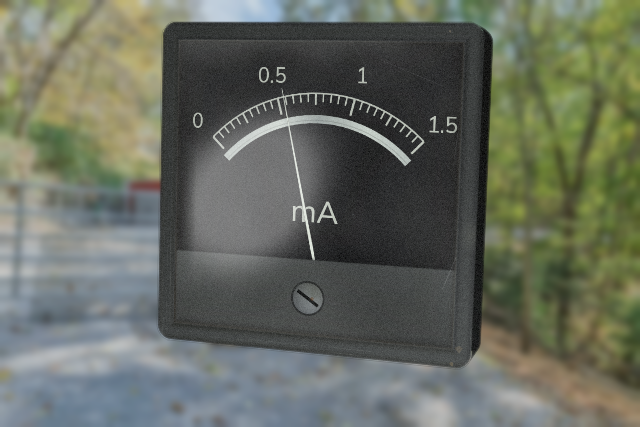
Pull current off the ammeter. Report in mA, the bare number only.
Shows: 0.55
